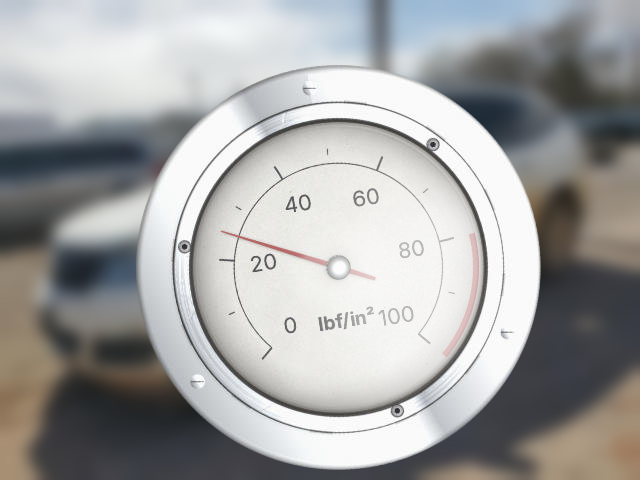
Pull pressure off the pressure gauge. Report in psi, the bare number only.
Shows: 25
